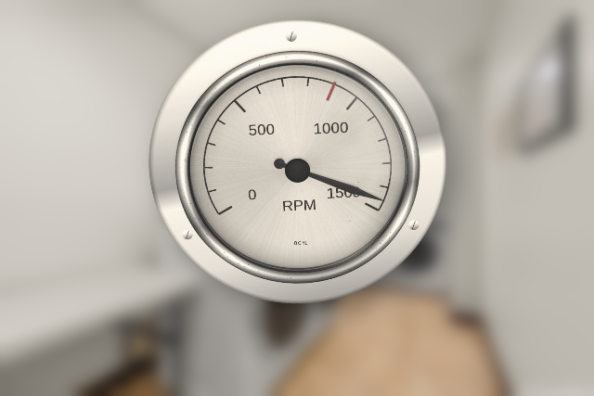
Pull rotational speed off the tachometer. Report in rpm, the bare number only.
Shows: 1450
